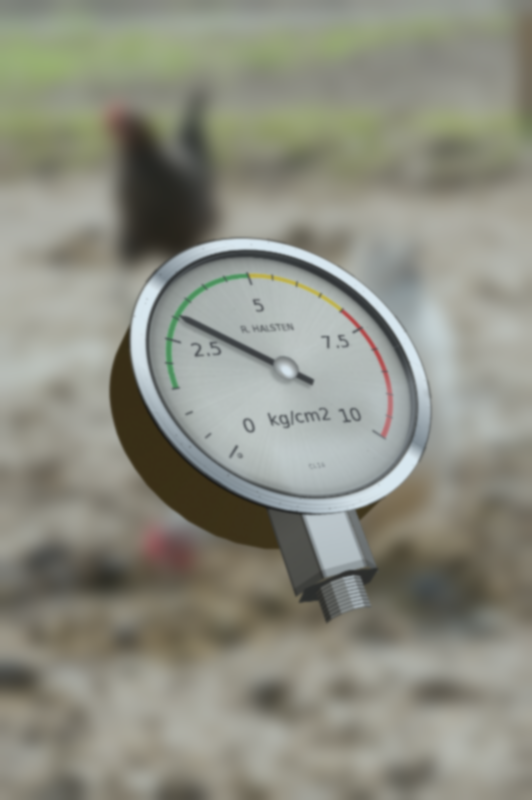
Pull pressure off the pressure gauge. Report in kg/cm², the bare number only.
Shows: 3
